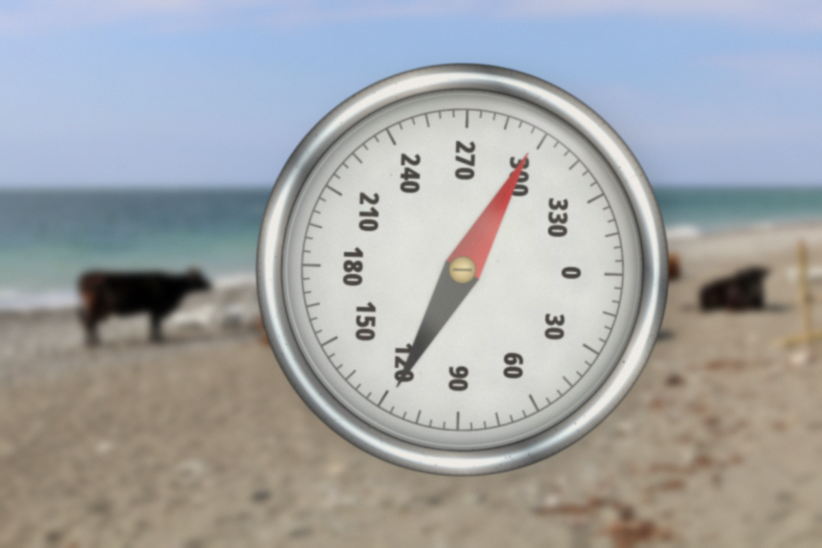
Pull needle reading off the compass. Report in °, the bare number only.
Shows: 297.5
